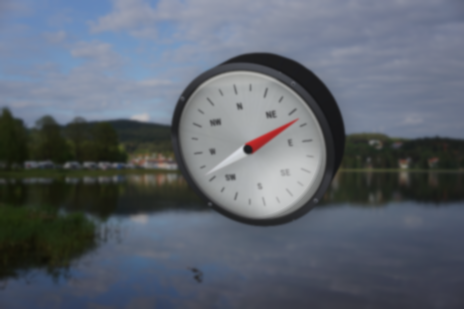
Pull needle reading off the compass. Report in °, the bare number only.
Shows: 67.5
